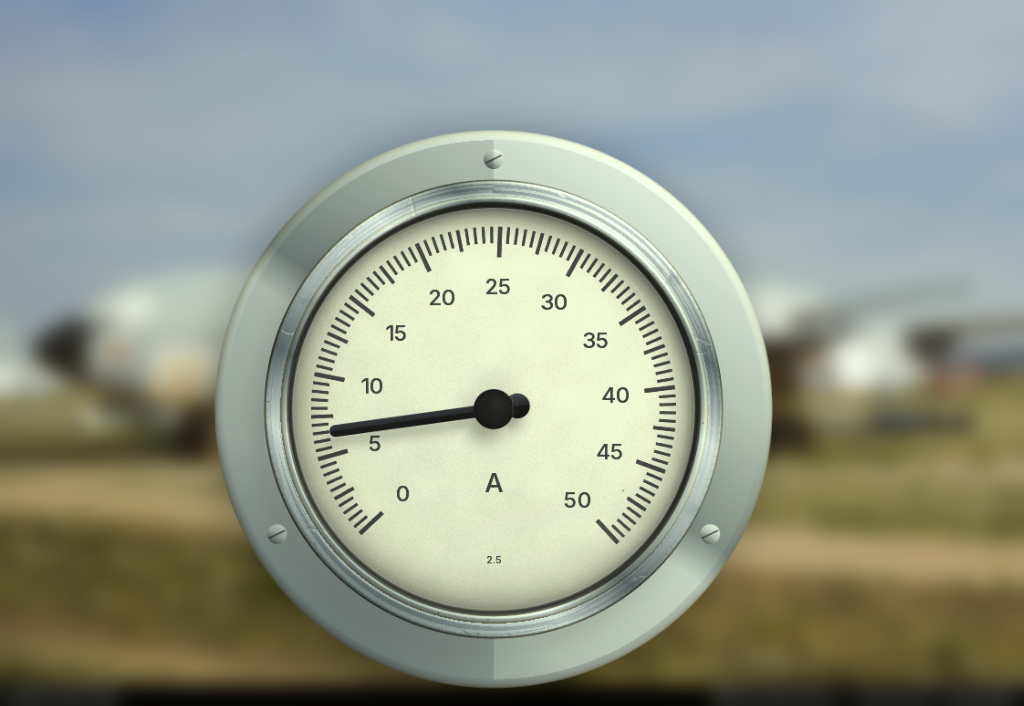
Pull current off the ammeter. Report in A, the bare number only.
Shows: 6.5
